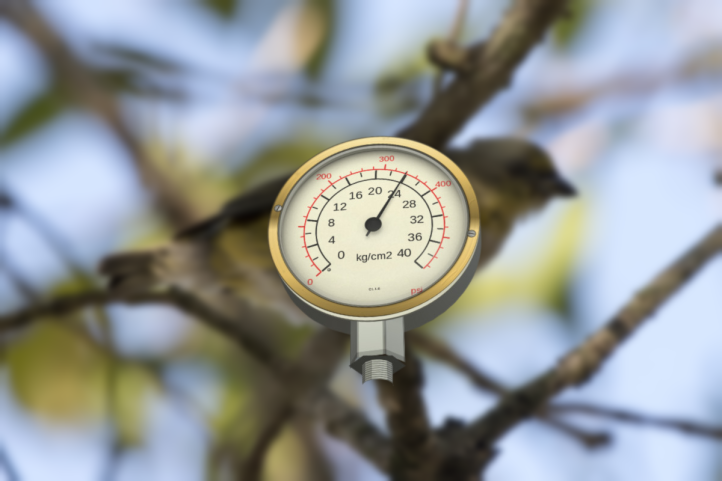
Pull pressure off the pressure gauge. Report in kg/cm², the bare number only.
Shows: 24
